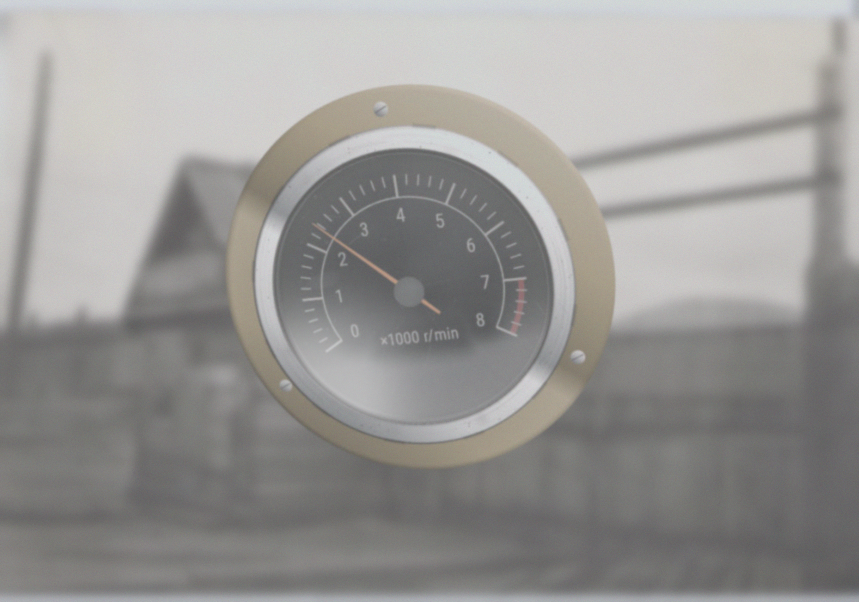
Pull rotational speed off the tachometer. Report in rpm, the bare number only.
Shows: 2400
